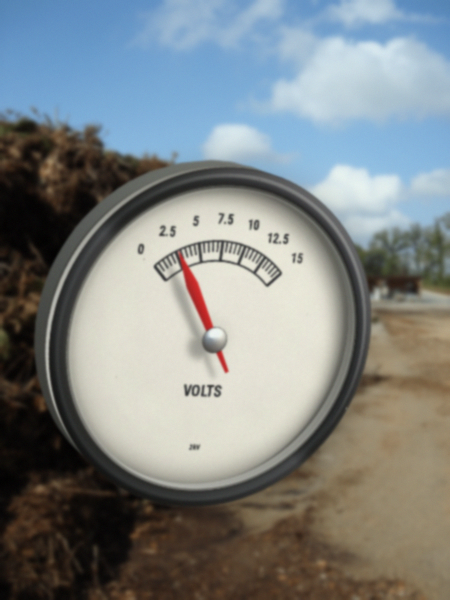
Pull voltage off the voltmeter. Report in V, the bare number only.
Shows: 2.5
